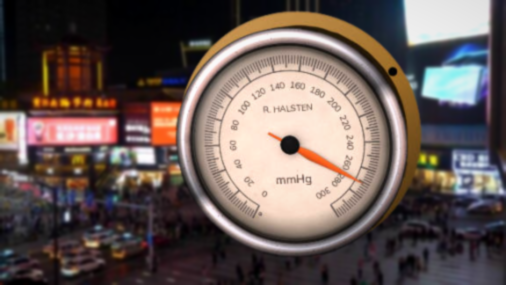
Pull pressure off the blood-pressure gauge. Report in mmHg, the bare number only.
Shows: 270
